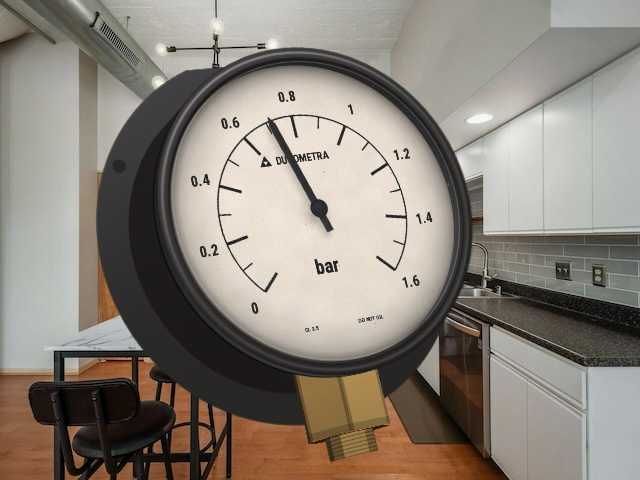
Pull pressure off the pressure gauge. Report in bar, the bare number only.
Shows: 0.7
